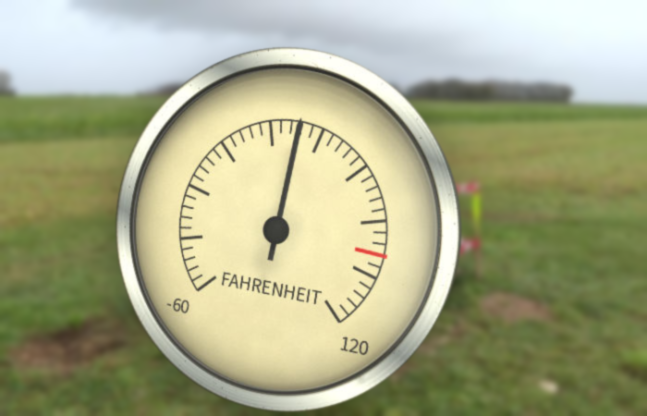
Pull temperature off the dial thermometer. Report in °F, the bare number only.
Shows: 32
